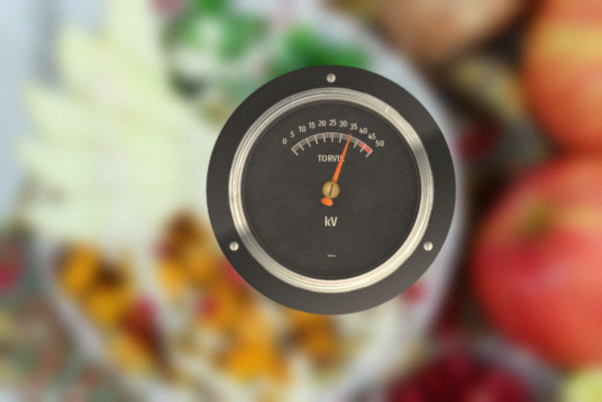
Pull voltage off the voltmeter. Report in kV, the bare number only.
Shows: 35
